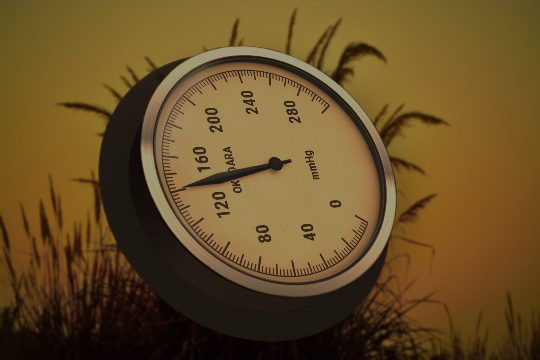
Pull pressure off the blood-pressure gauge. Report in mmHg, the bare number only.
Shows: 140
